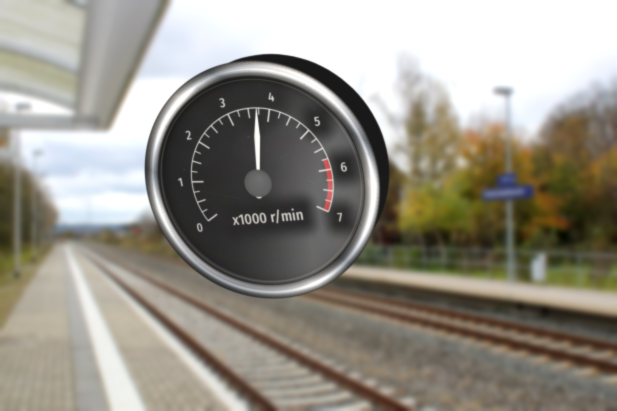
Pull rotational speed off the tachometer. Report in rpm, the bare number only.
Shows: 3750
